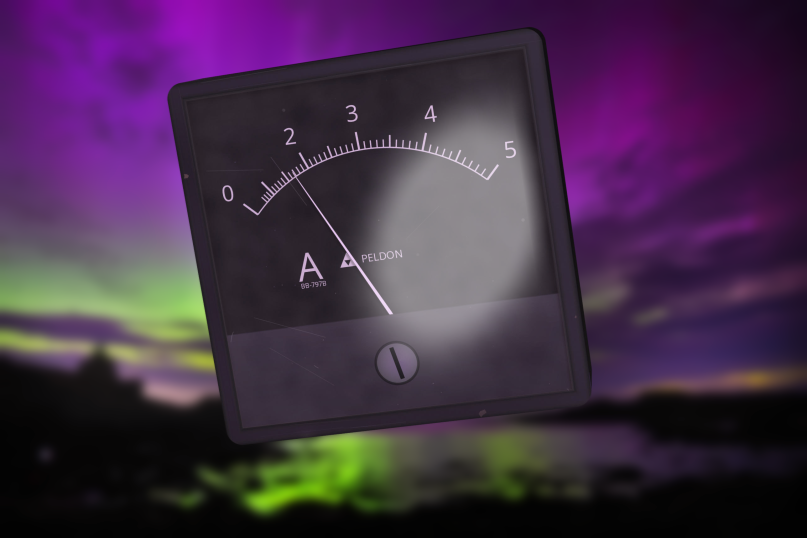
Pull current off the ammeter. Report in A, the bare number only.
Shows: 1.7
